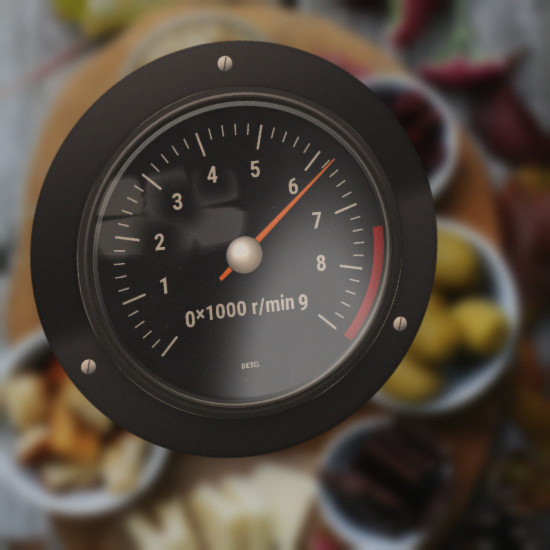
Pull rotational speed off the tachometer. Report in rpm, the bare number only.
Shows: 6200
